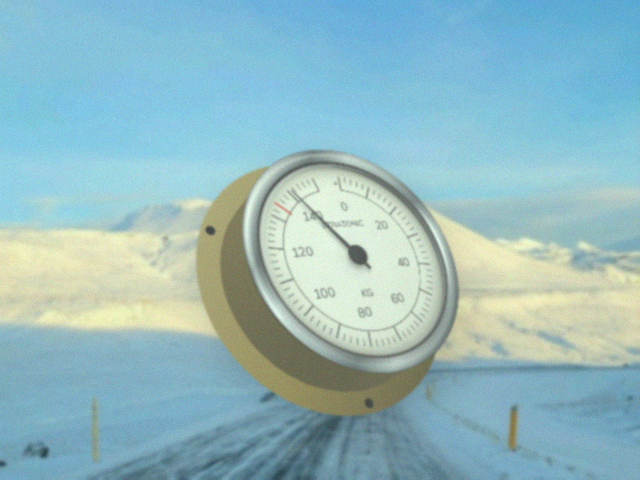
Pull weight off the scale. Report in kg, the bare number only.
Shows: 140
